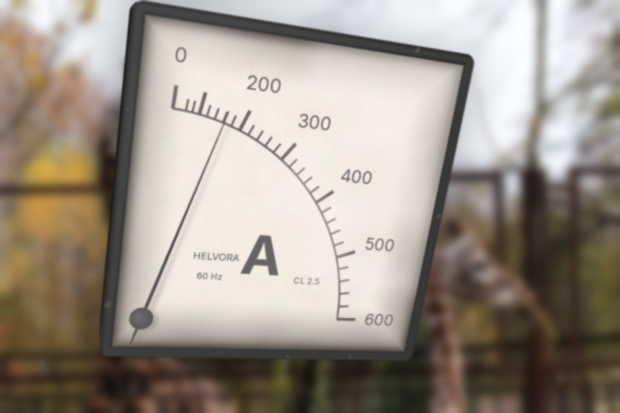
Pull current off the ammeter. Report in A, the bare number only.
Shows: 160
